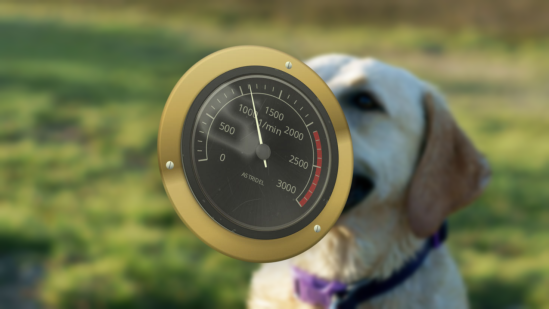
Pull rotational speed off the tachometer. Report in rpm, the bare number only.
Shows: 1100
